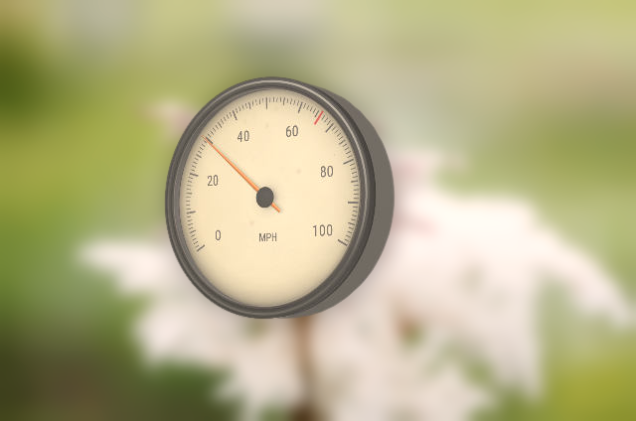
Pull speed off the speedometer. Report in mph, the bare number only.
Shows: 30
